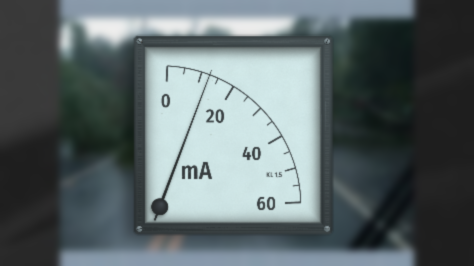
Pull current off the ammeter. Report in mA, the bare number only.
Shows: 12.5
